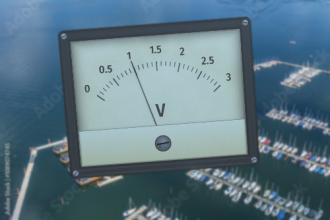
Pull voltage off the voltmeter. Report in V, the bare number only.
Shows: 1
